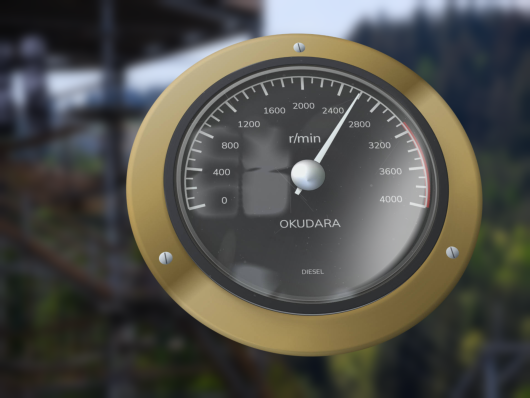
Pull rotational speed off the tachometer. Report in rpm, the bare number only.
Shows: 2600
